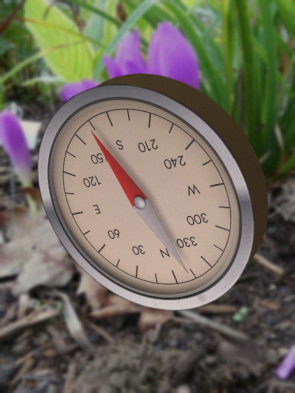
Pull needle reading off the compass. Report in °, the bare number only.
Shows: 165
